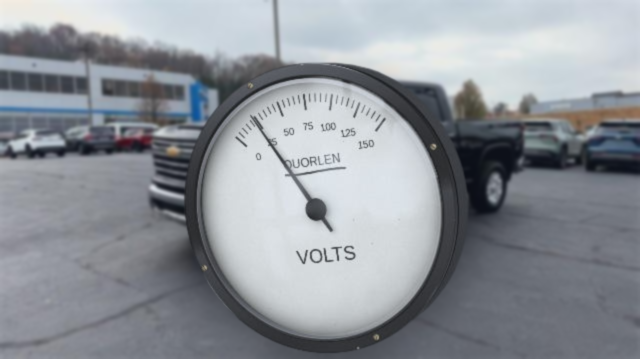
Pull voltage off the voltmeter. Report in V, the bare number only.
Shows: 25
